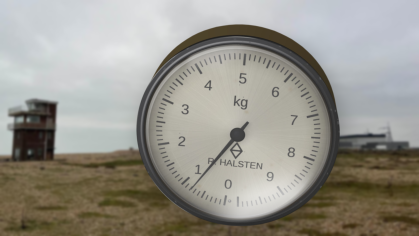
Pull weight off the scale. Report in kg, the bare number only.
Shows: 0.8
